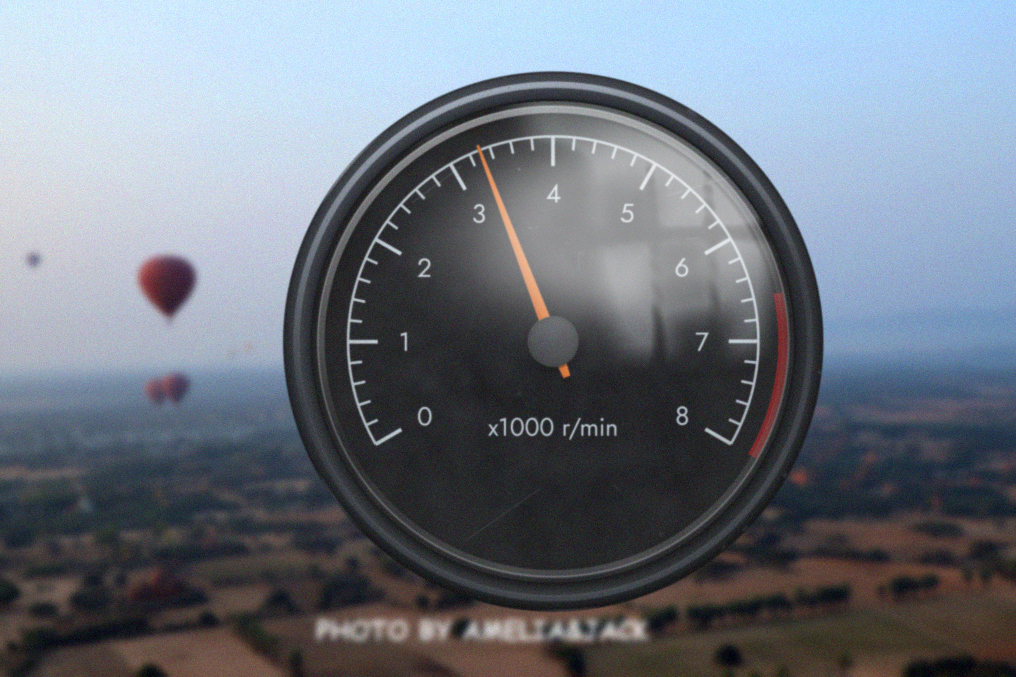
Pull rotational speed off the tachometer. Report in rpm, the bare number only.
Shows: 3300
